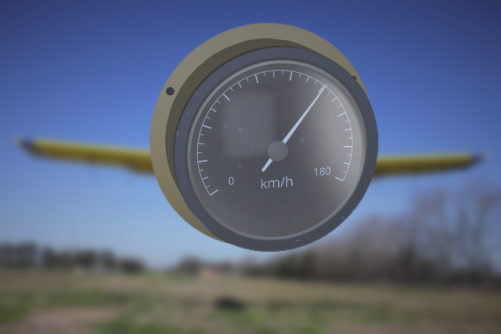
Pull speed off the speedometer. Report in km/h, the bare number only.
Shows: 120
